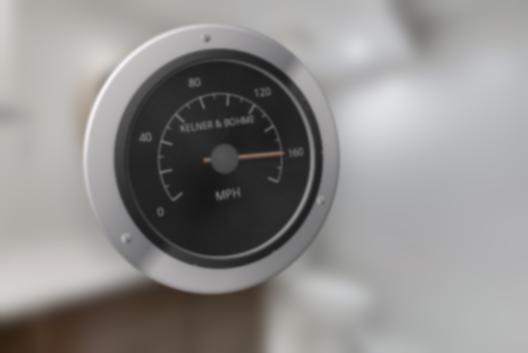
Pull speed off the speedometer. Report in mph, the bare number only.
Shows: 160
